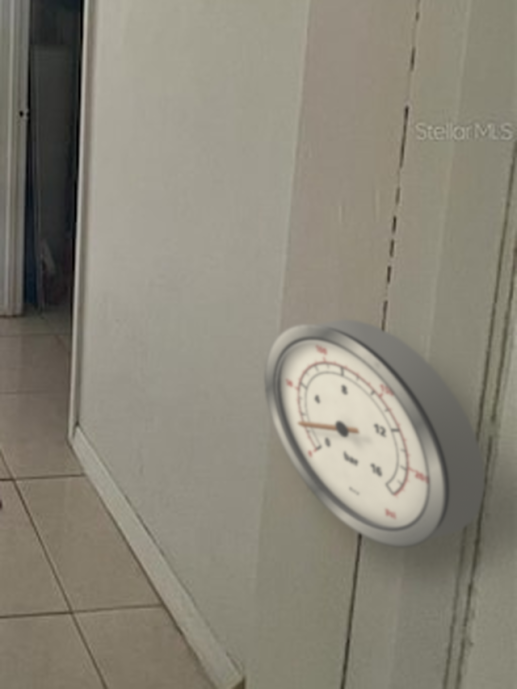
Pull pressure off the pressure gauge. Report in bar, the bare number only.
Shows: 1.5
